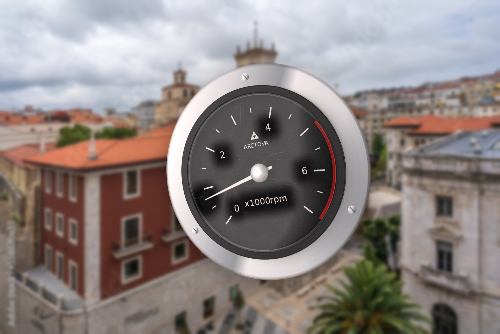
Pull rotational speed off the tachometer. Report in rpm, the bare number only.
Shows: 750
